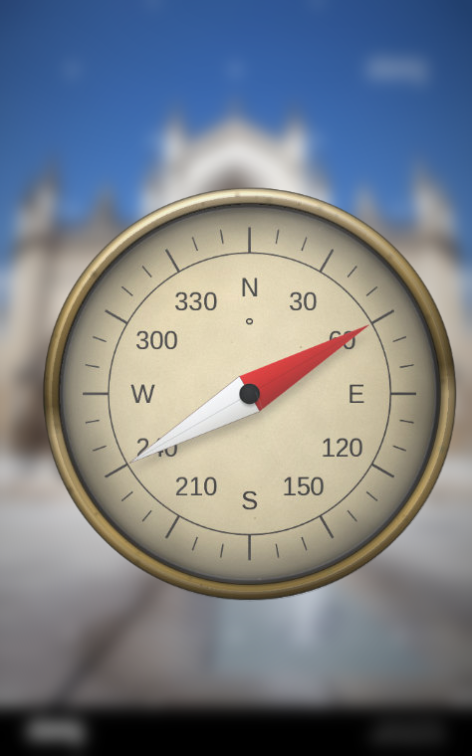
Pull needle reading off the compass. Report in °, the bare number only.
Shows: 60
